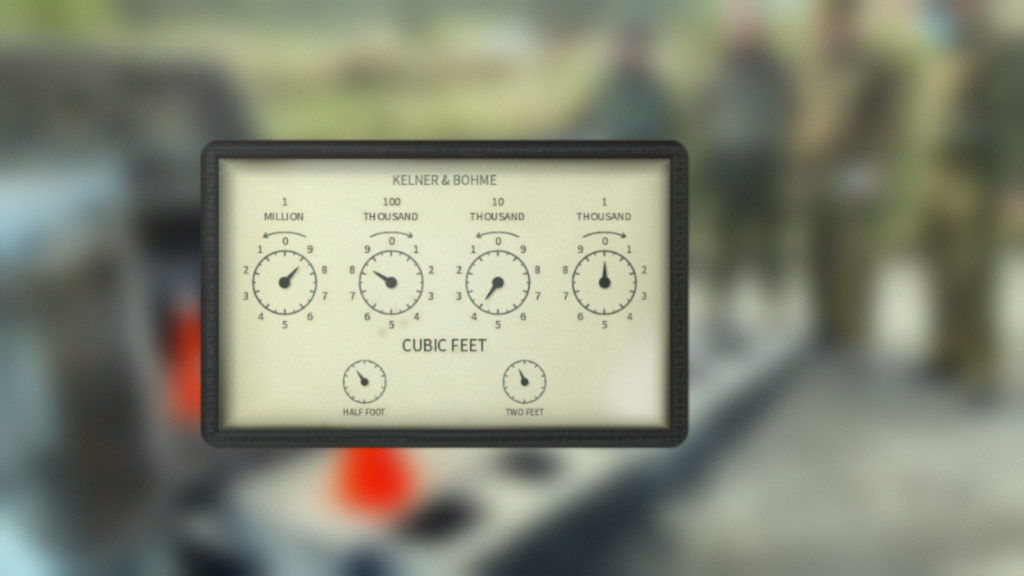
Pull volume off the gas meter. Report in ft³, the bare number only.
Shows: 884000
